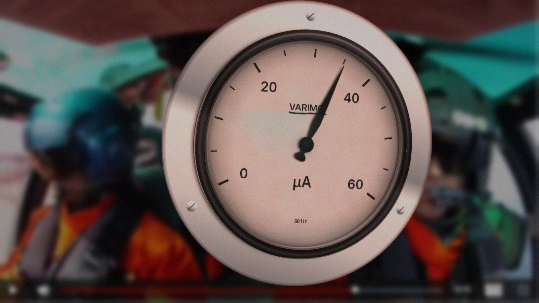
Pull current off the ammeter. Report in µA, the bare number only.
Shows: 35
